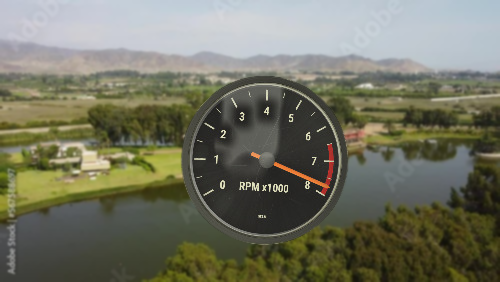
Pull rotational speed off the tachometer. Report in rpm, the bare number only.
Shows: 7750
